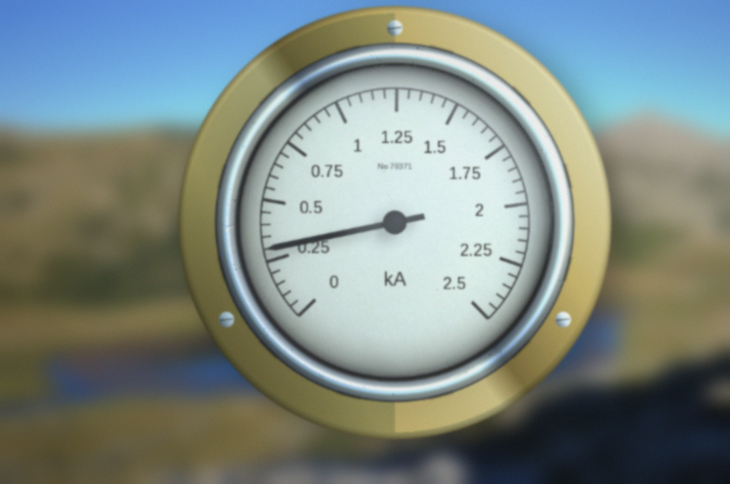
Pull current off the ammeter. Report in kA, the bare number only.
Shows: 0.3
